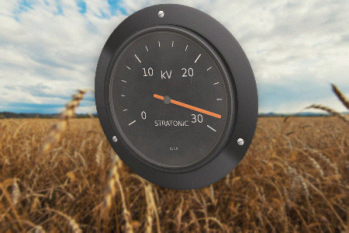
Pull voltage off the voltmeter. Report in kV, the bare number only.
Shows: 28
